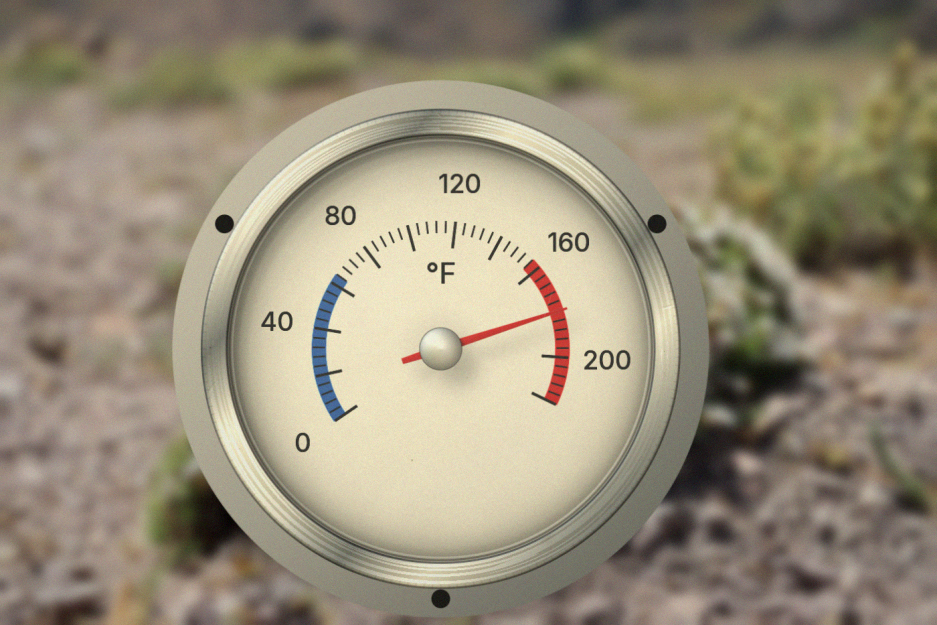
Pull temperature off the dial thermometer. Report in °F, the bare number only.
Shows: 180
